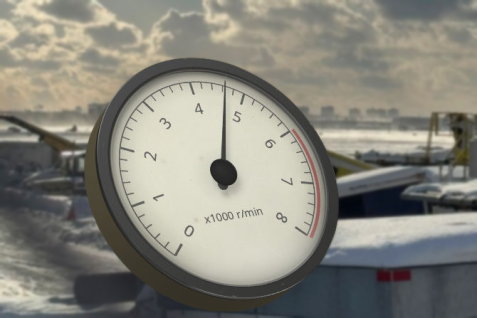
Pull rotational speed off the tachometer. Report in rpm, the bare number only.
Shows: 4600
